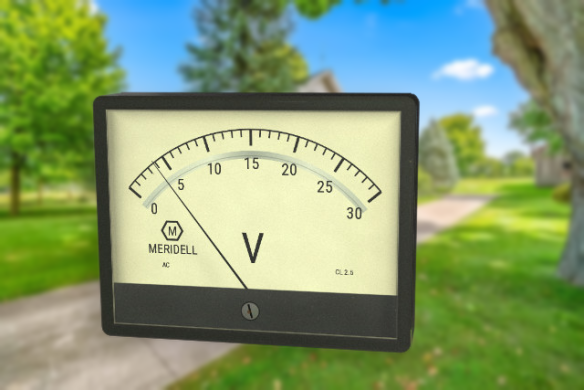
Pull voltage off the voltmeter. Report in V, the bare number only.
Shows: 4
